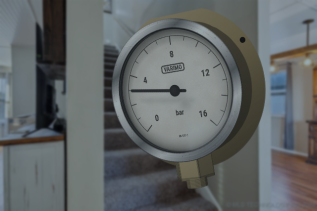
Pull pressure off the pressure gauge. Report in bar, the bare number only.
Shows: 3
